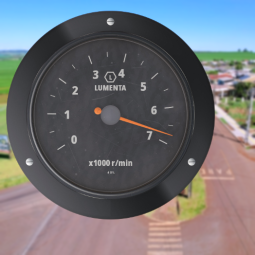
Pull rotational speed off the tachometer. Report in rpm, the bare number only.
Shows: 6750
